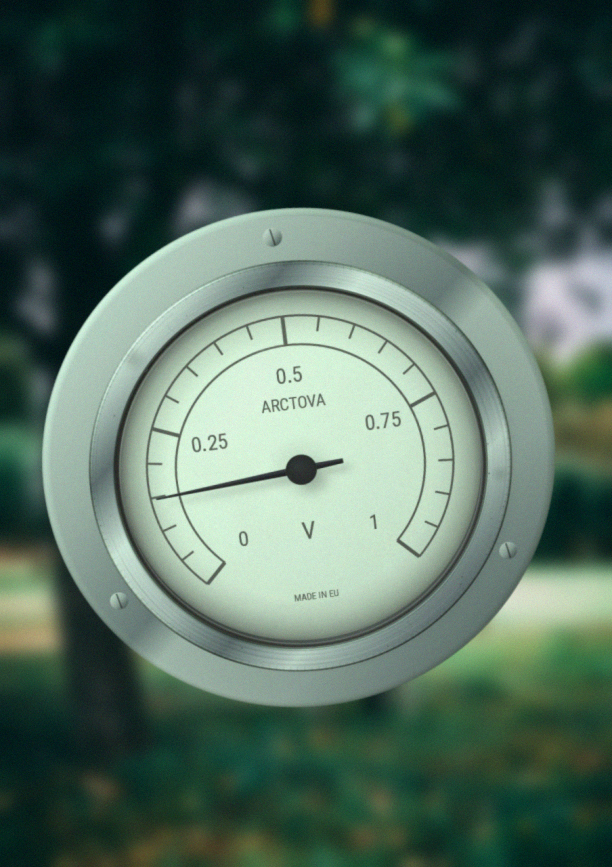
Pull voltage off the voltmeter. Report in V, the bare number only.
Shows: 0.15
